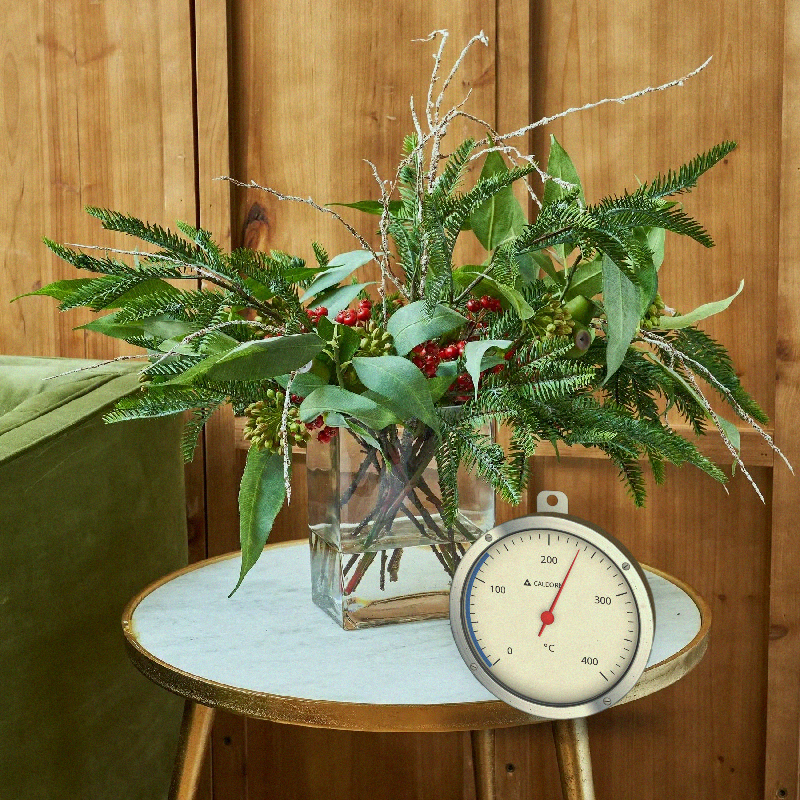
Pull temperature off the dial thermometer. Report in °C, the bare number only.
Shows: 235
